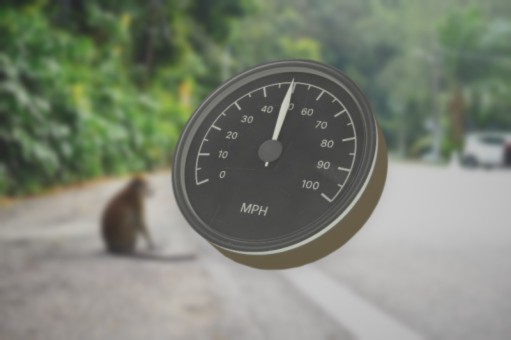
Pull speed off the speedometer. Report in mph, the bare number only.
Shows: 50
